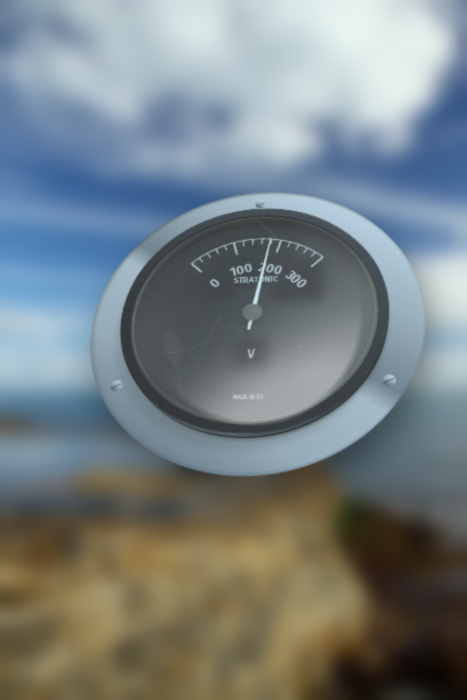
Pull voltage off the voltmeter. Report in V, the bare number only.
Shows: 180
